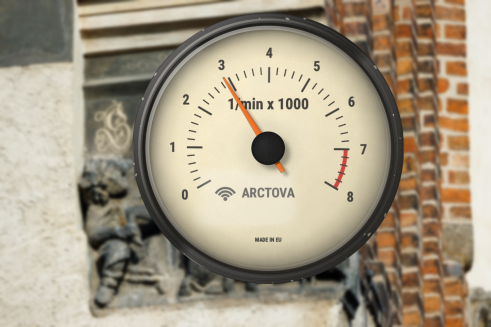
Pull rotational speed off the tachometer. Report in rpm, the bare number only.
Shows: 2900
